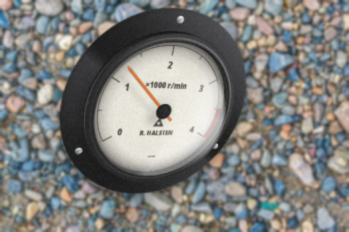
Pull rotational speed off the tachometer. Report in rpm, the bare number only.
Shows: 1250
